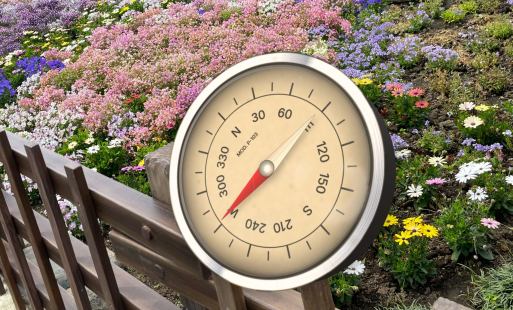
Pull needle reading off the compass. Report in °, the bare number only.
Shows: 270
